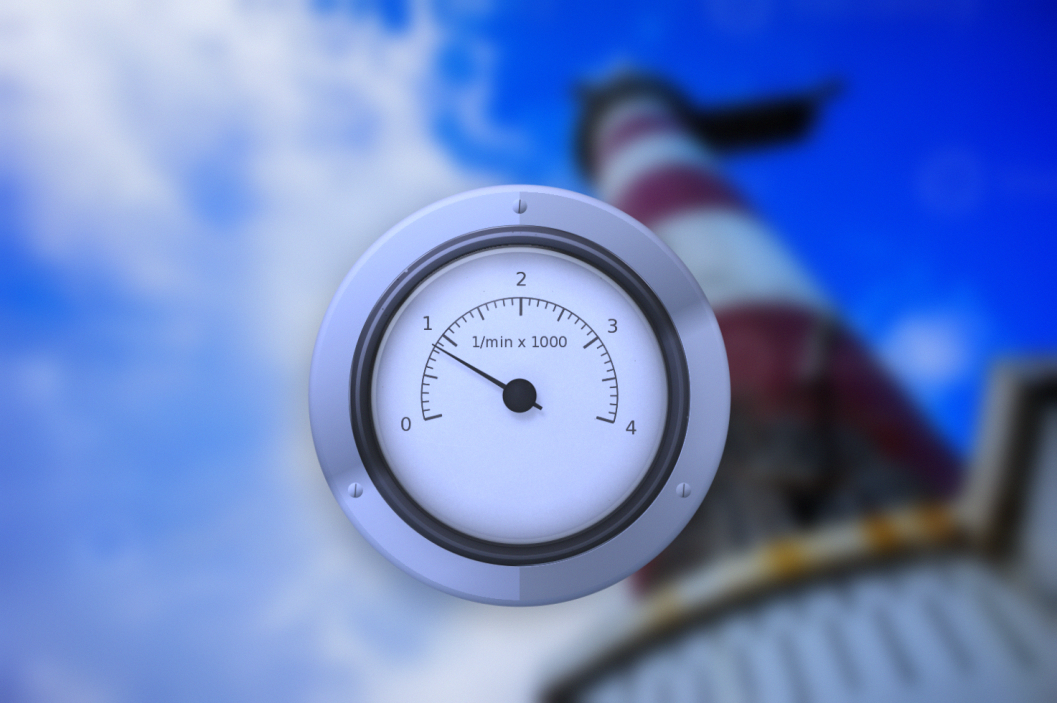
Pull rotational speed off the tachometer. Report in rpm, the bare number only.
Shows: 850
